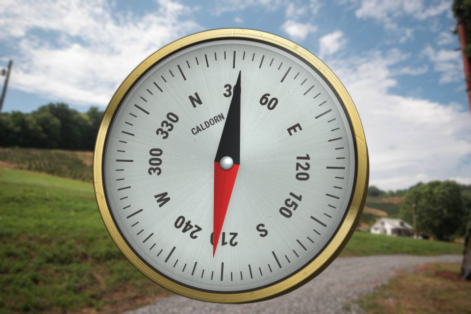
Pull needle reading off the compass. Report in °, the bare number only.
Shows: 215
